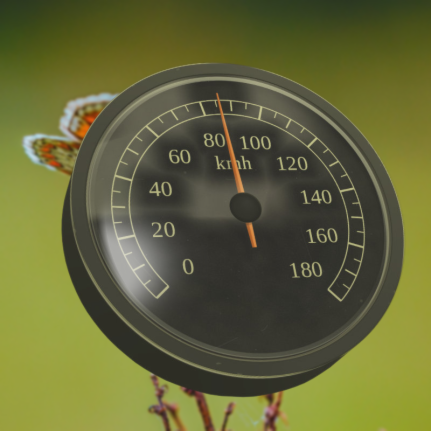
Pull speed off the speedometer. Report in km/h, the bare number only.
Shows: 85
